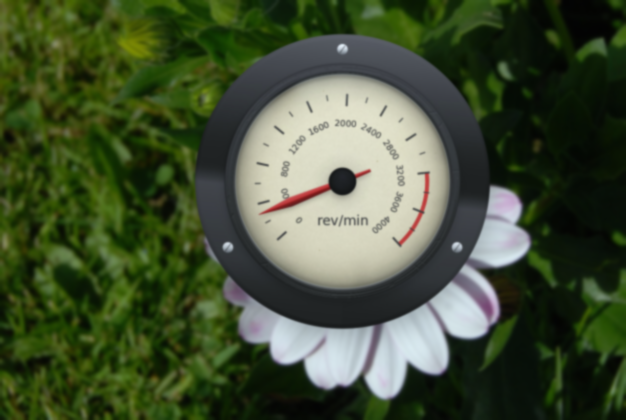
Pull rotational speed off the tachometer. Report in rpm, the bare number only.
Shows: 300
